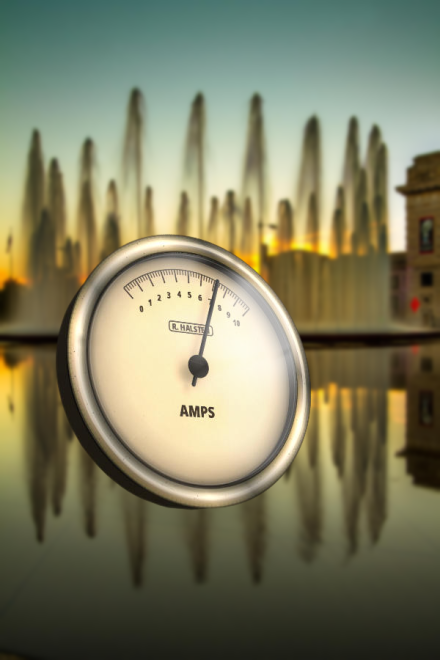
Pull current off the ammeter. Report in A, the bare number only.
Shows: 7
